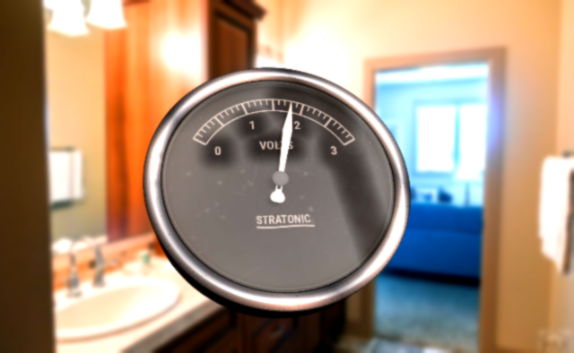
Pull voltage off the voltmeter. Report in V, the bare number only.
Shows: 1.8
